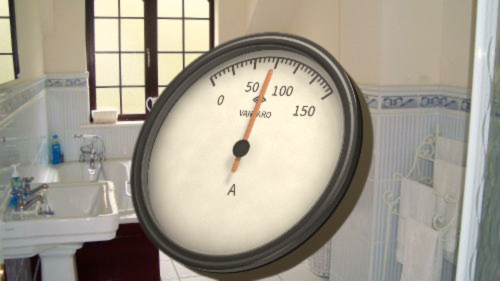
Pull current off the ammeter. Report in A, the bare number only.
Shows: 75
